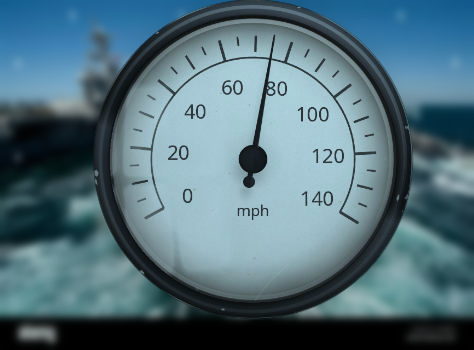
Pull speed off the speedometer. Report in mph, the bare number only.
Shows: 75
